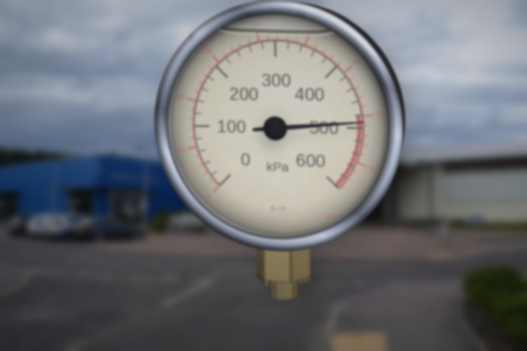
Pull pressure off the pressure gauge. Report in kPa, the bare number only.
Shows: 490
